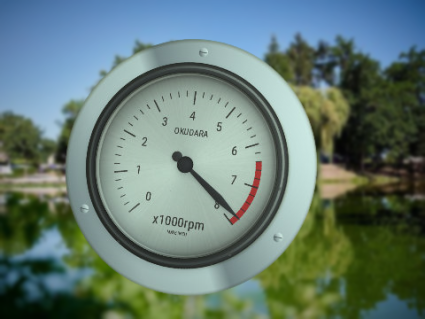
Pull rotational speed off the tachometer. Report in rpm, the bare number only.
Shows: 7800
